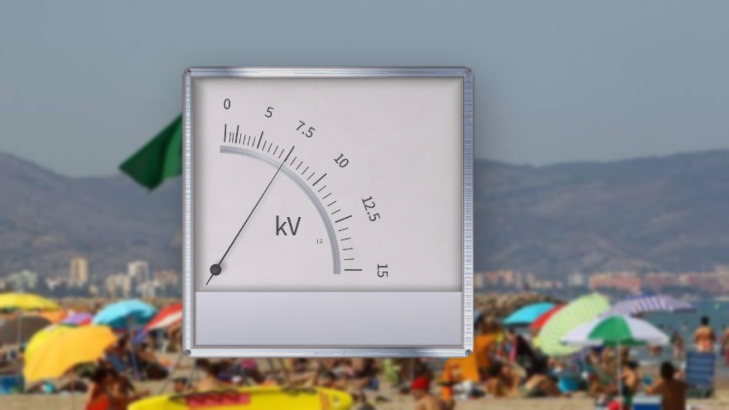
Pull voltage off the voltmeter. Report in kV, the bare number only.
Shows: 7.5
